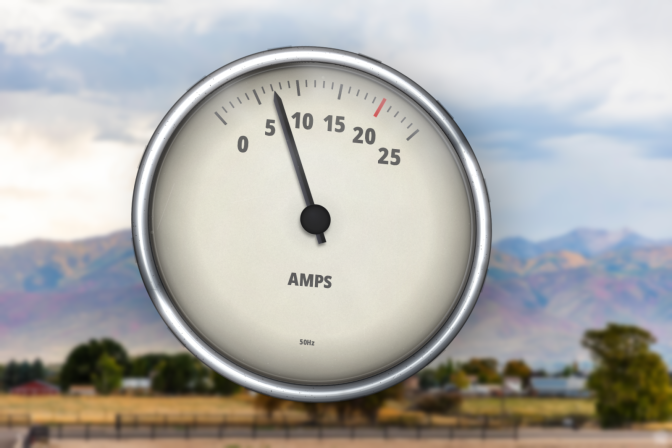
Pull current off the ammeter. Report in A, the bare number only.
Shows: 7
